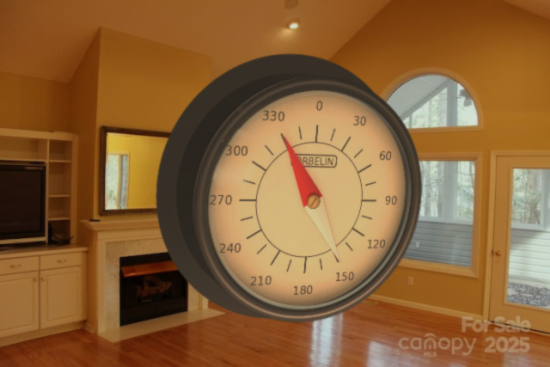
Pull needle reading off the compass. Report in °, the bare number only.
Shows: 330
